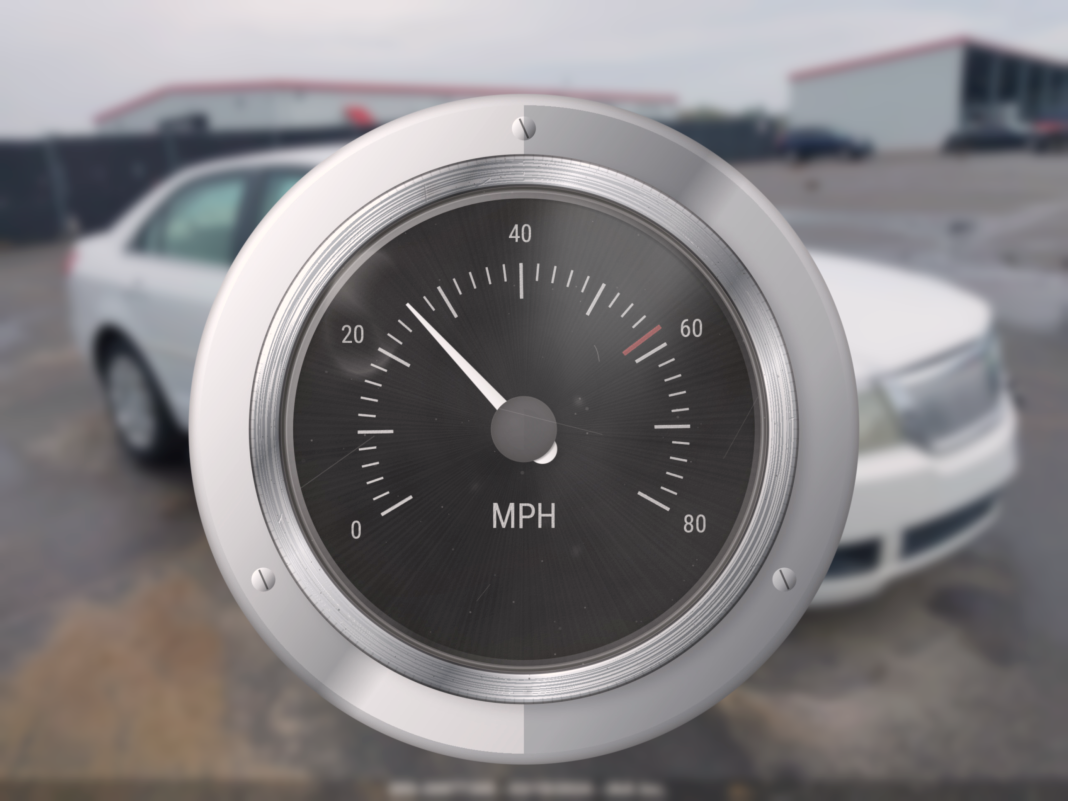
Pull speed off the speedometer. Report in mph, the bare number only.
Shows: 26
